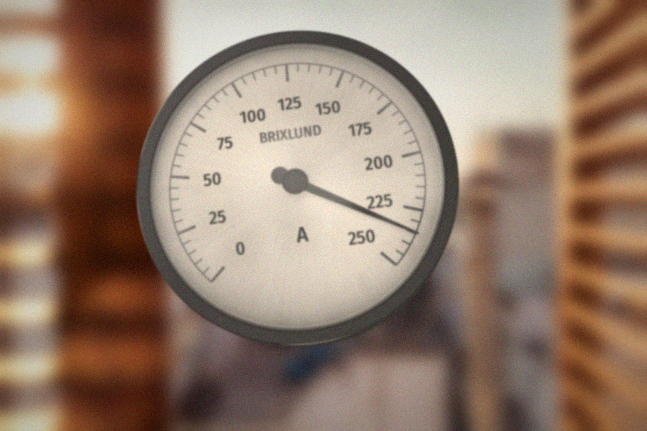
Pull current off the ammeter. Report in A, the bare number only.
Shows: 235
